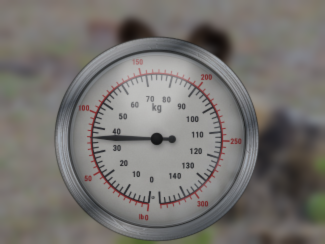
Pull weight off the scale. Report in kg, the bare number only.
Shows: 36
